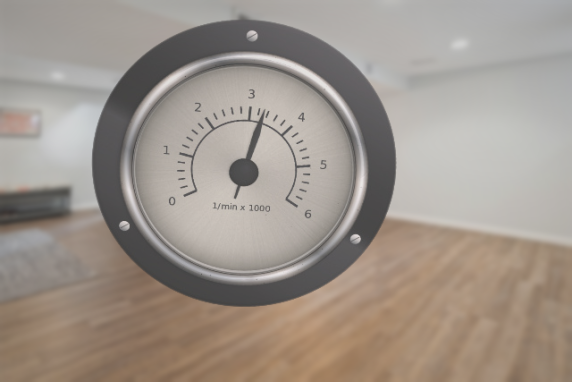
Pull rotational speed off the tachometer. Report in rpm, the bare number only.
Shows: 3300
